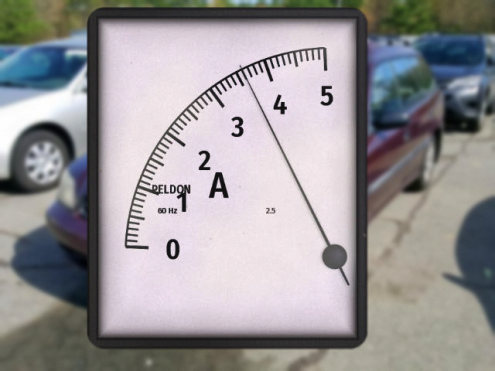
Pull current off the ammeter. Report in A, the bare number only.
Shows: 3.6
